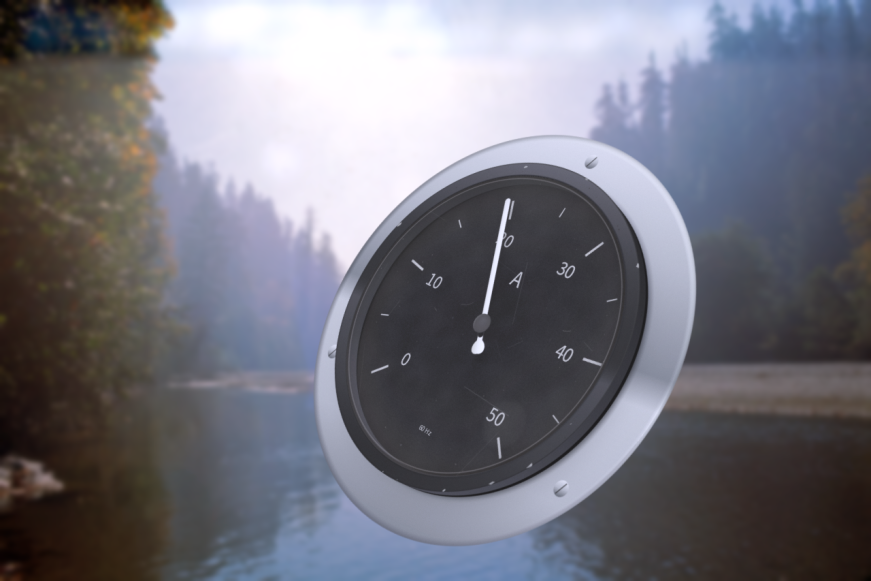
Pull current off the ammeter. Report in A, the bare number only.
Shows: 20
